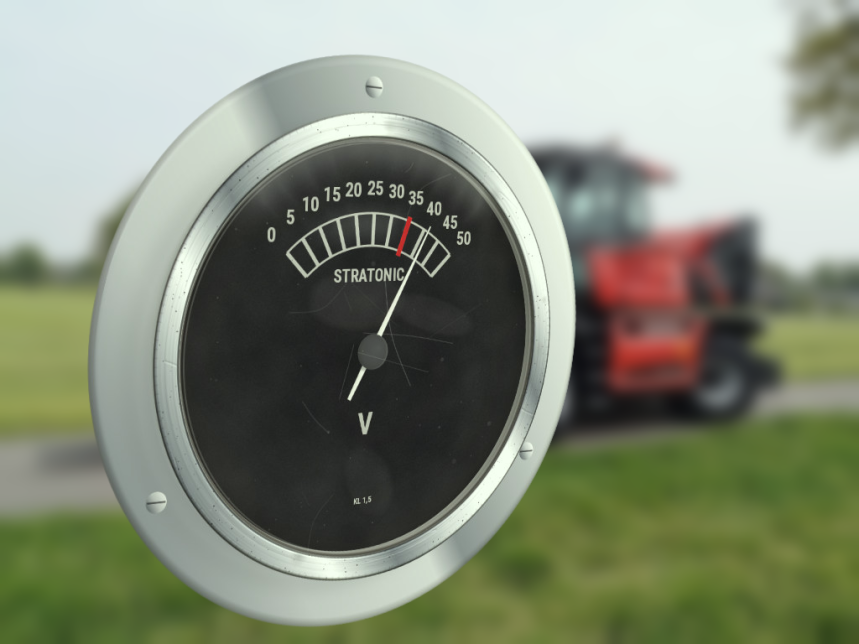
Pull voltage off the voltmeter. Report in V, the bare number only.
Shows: 40
